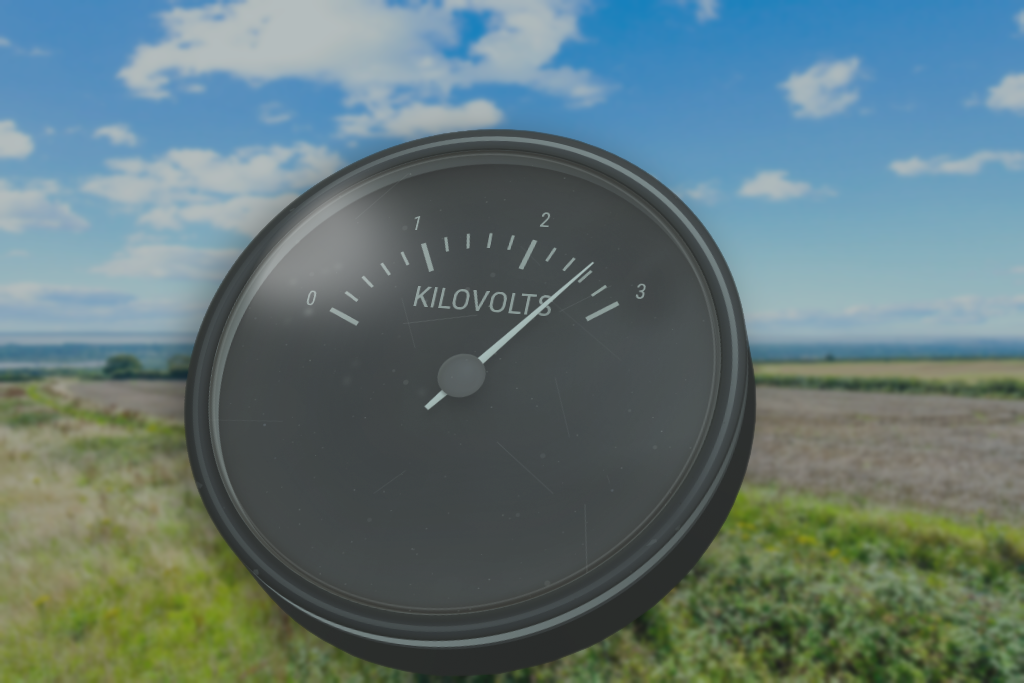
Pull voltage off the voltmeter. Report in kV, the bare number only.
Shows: 2.6
